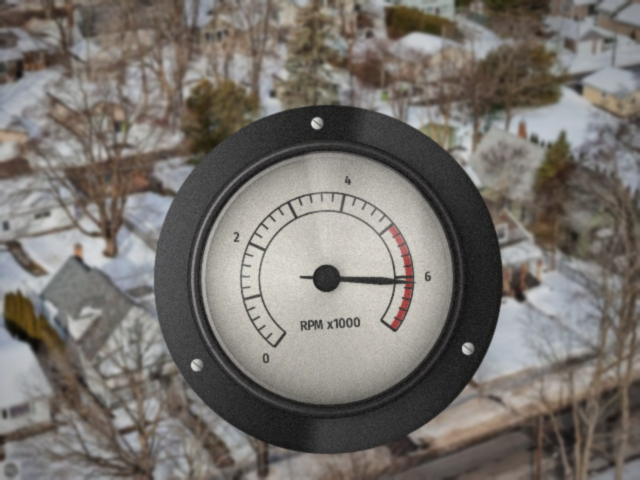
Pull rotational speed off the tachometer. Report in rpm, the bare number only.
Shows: 6100
